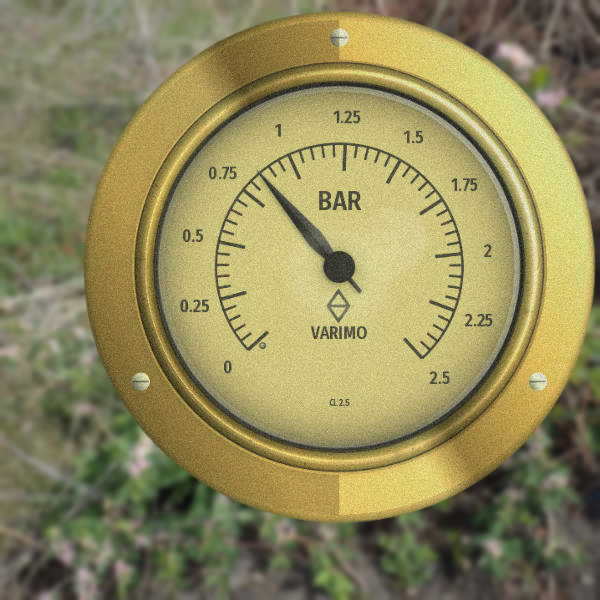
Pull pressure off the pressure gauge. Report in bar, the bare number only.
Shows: 0.85
